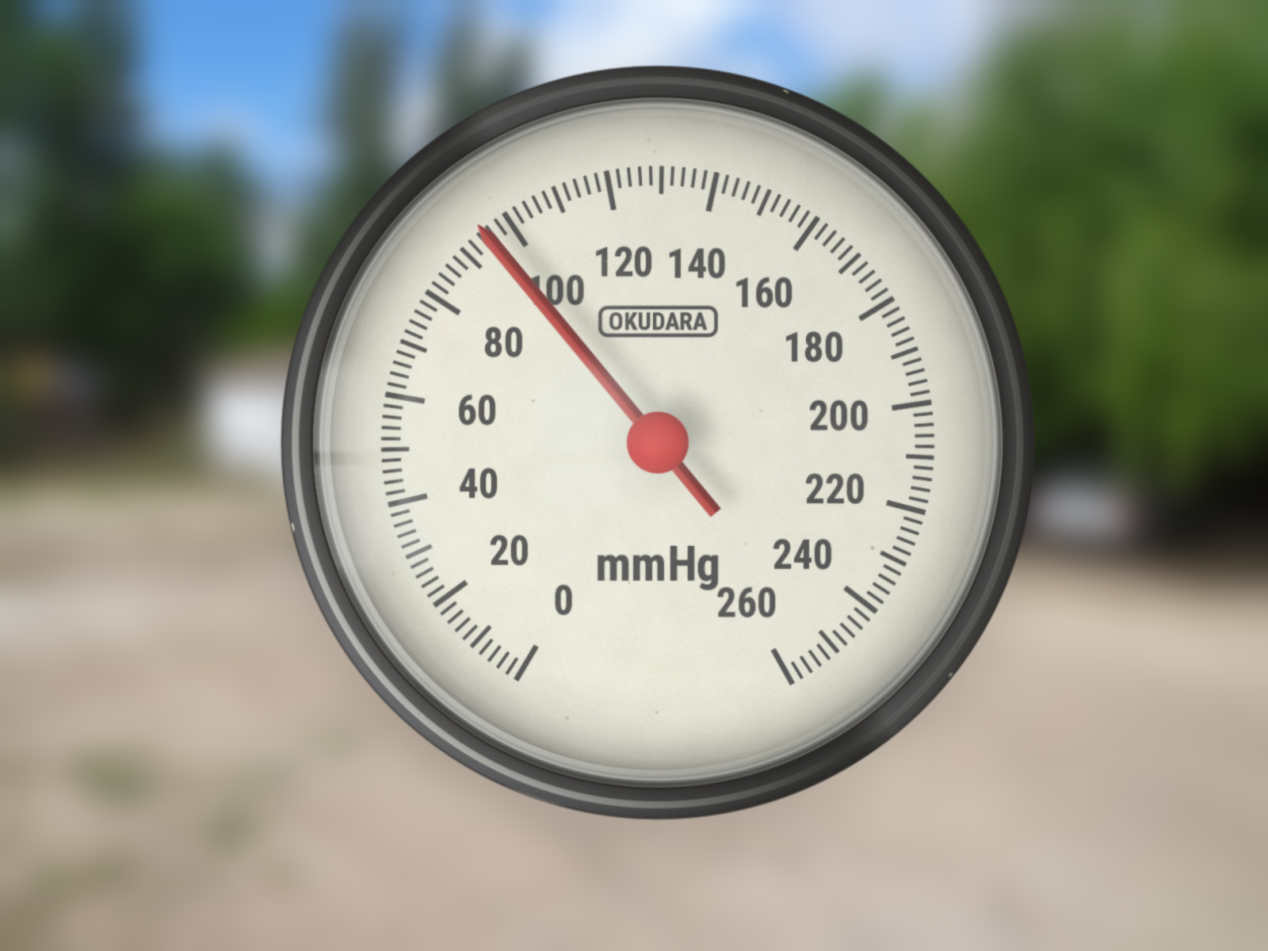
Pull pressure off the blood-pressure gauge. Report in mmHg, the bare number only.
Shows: 95
